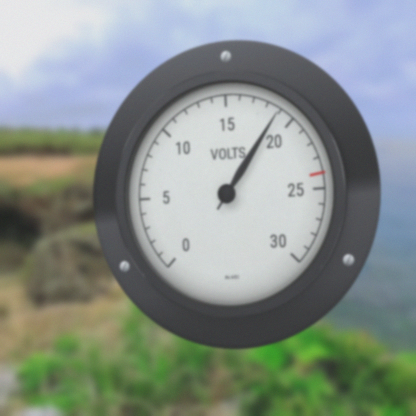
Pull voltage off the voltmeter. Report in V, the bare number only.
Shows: 19
